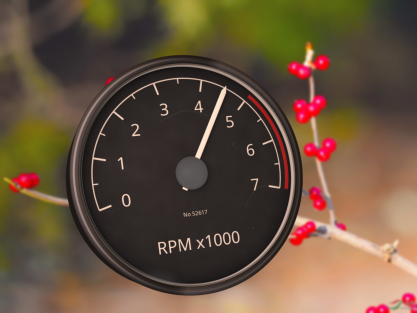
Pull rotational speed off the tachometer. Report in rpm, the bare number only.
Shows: 4500
